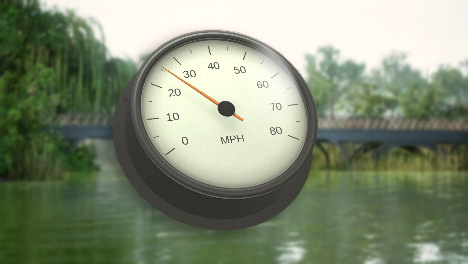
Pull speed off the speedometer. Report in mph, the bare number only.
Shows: 25
